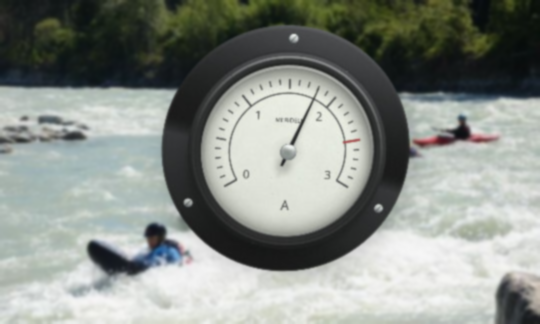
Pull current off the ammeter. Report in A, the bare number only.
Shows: 1.8
